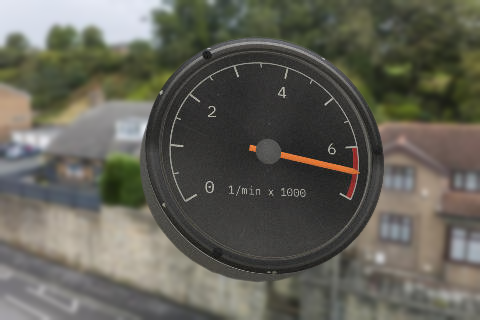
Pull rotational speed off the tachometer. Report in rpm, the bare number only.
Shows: 6500
